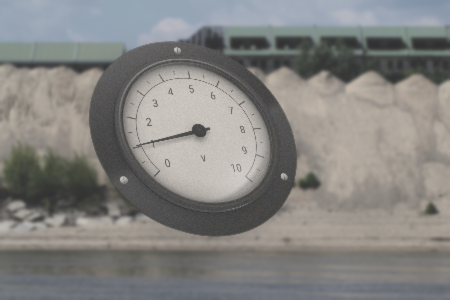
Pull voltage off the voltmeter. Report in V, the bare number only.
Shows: 1
